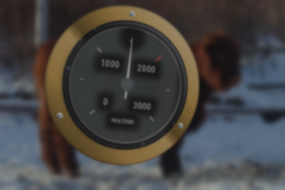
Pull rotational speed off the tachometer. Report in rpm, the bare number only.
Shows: 1500
